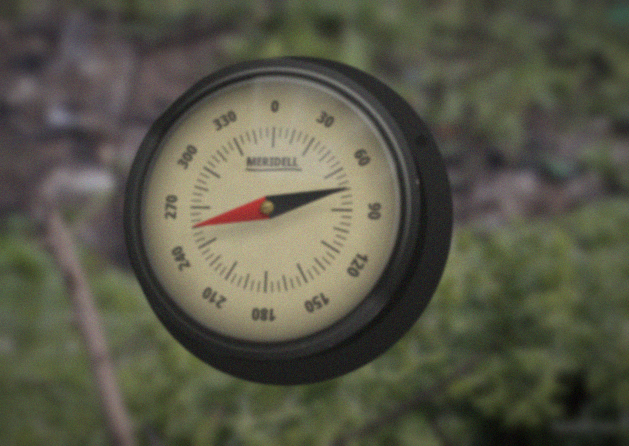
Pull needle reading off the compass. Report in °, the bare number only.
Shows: 255
